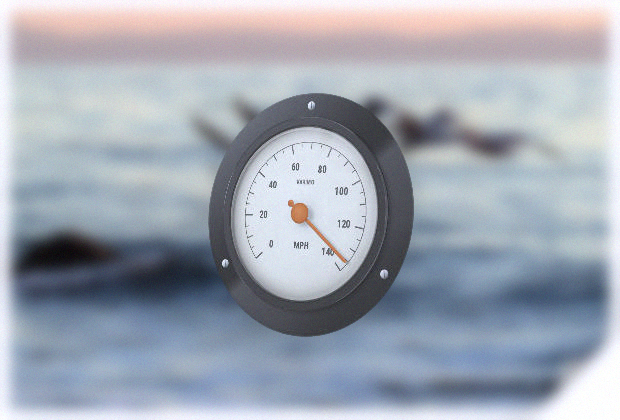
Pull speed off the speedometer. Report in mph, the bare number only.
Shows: 135
